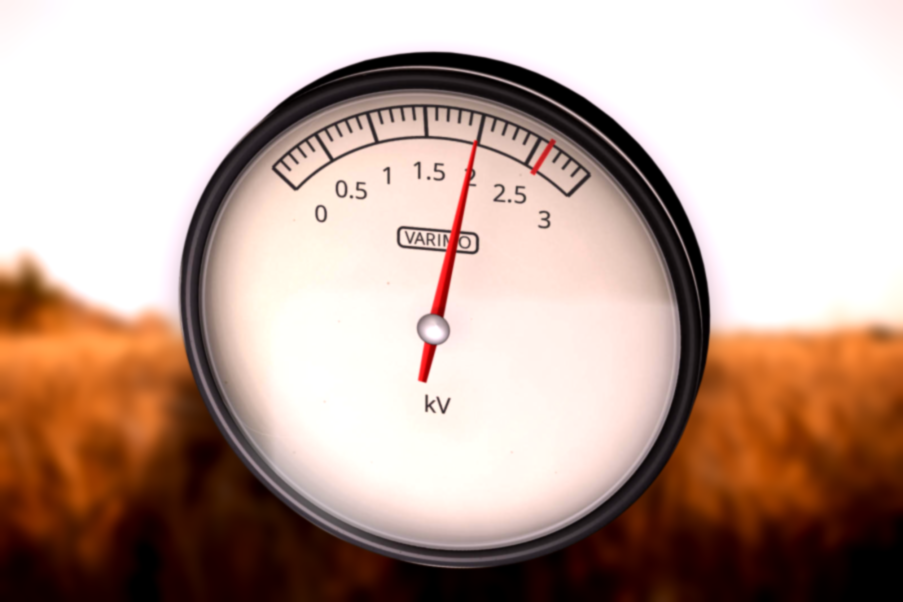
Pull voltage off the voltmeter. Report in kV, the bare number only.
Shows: 2
